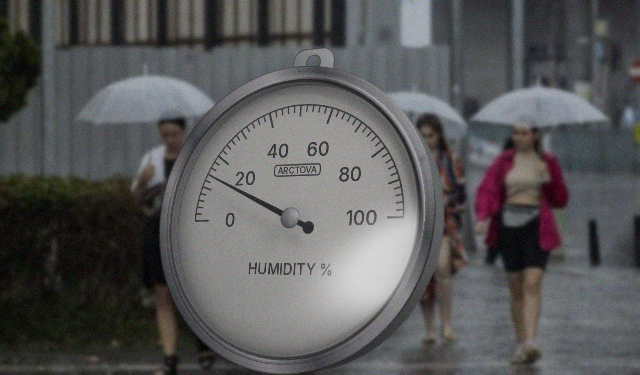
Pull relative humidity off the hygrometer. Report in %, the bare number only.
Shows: 14
